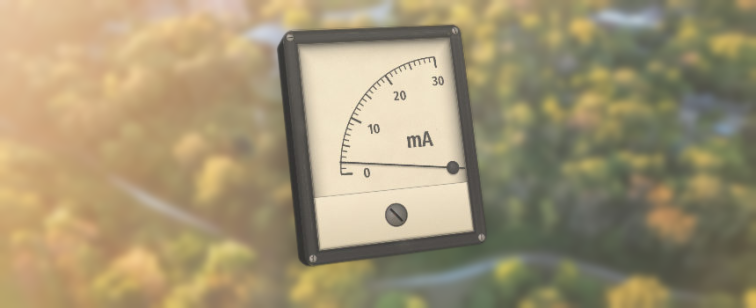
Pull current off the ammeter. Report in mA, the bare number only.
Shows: 2
